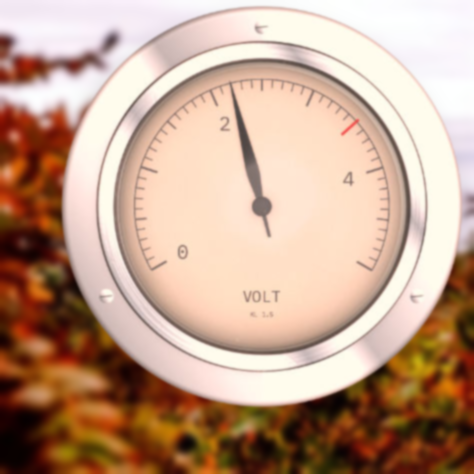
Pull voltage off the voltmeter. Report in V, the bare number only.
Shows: 2.2
